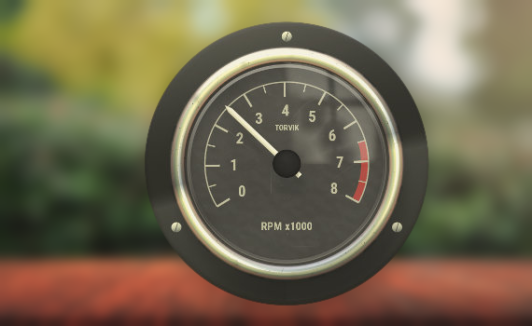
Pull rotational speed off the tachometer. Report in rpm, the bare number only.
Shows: 2500
